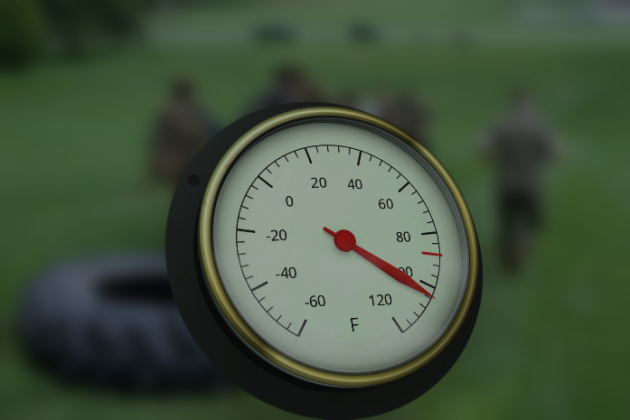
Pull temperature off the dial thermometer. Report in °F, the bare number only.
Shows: 104
